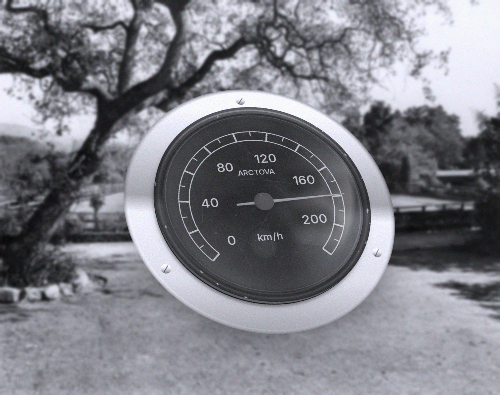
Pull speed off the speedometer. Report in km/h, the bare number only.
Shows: 180
